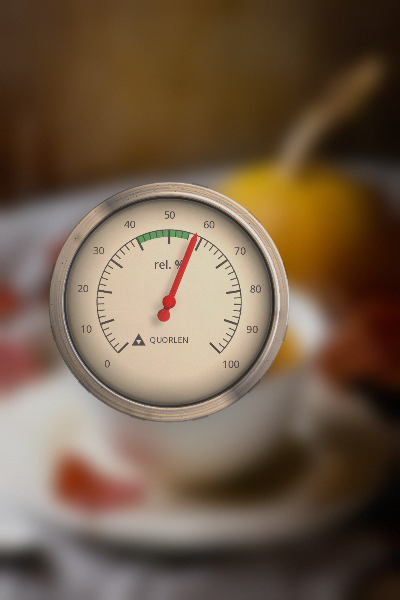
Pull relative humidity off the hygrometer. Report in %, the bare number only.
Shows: 58
